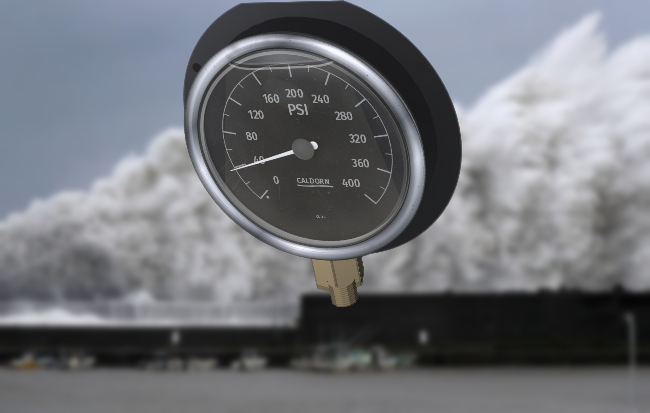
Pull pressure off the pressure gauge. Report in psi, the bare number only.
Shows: 40
